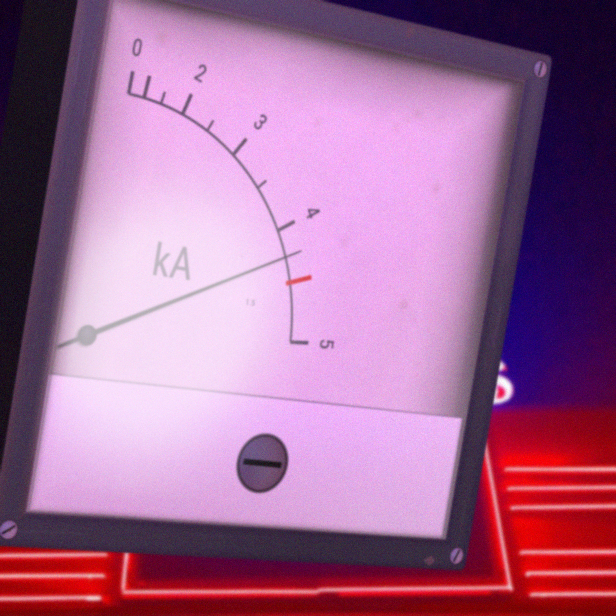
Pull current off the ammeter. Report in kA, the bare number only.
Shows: 4.25
